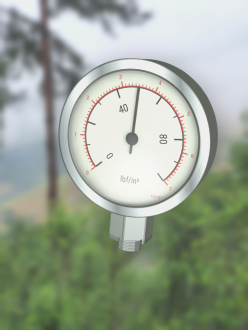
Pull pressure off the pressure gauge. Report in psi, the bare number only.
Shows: 50
